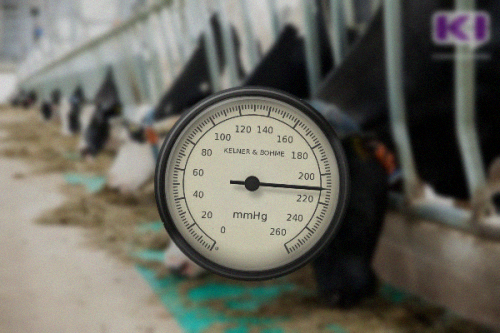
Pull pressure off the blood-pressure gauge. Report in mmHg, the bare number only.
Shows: 210
